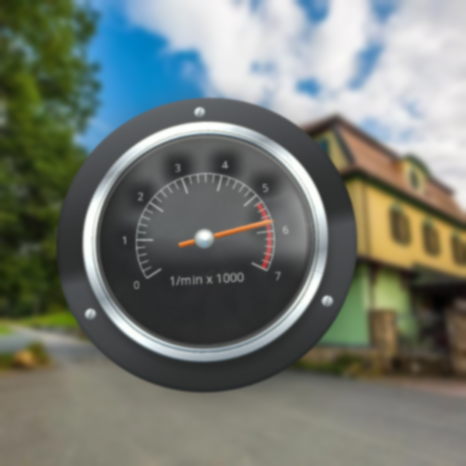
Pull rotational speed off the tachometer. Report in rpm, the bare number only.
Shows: 5800
